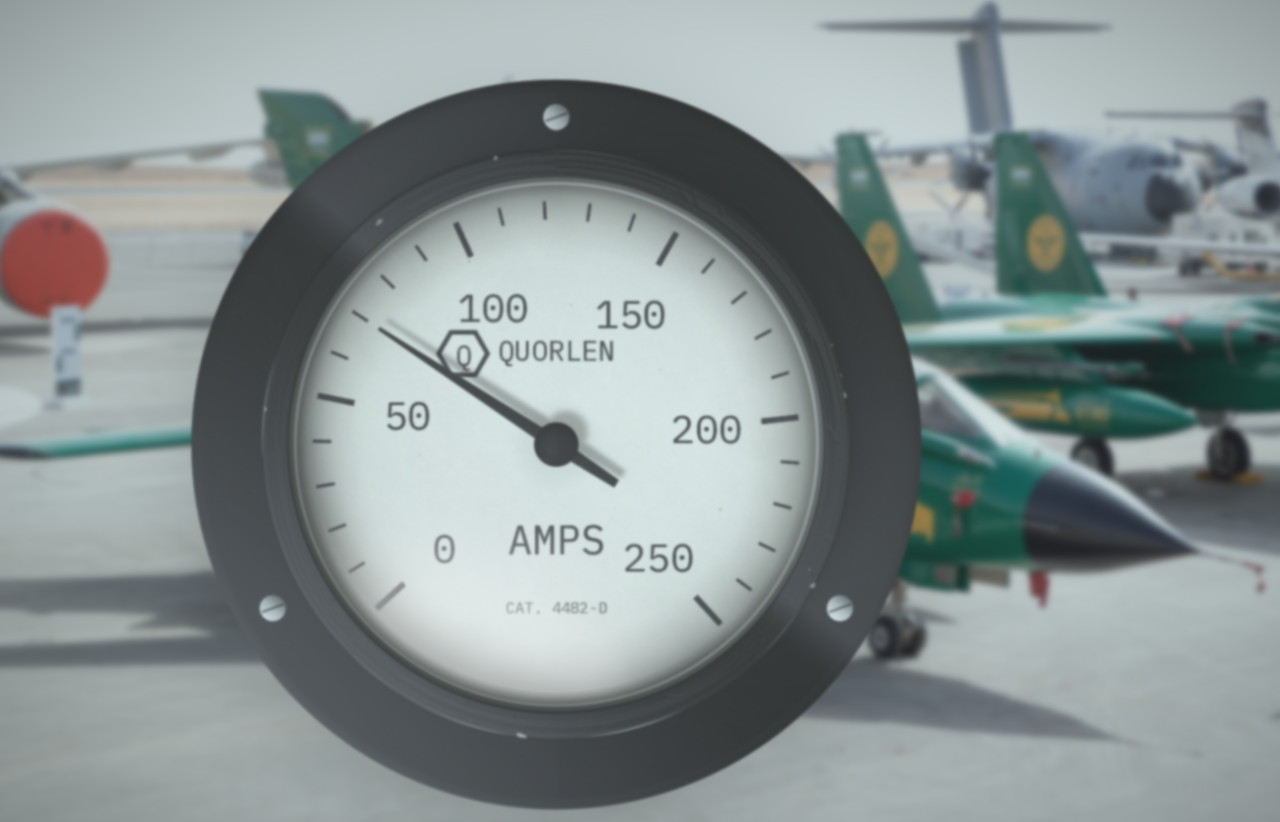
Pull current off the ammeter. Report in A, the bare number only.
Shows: 70
